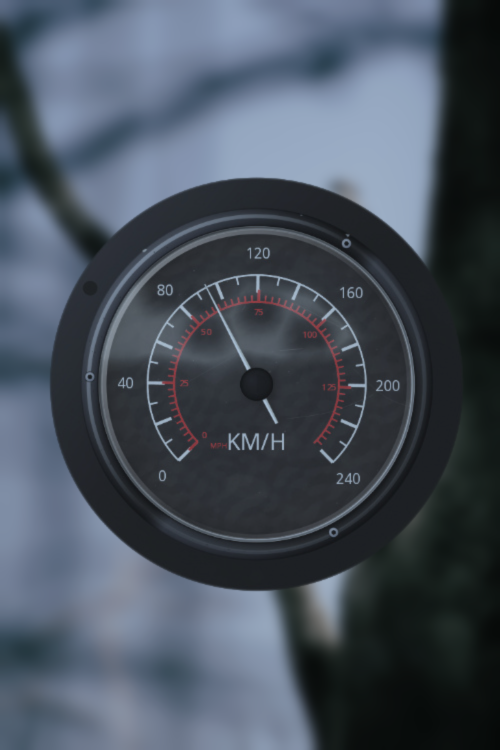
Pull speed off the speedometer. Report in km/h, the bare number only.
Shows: 95
